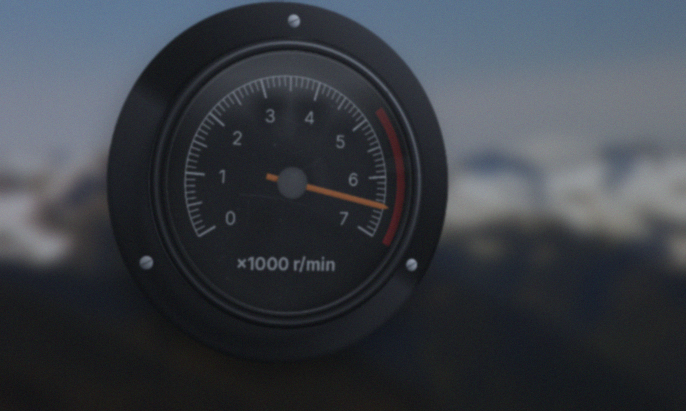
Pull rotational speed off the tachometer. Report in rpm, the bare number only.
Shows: 6500
